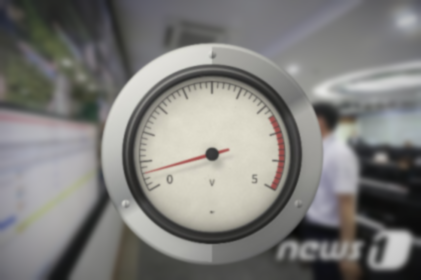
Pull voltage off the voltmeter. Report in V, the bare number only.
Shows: 0.3
